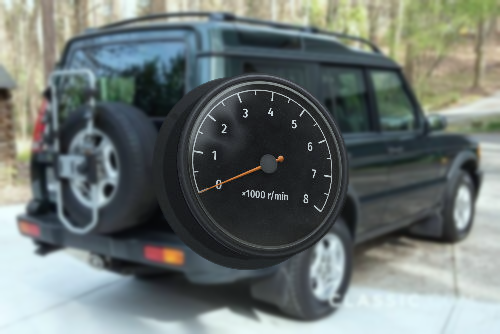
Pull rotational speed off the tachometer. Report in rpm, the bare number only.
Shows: 0
